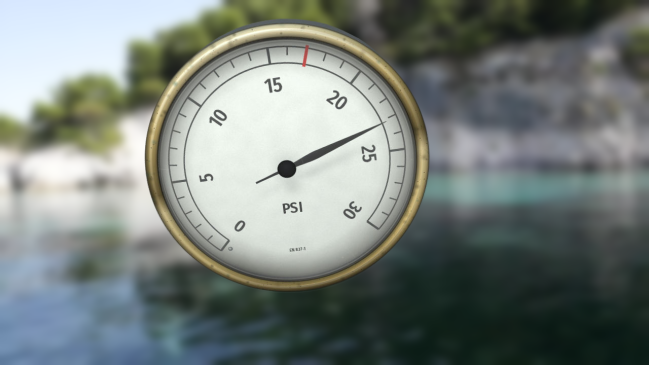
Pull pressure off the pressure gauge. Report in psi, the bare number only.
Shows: 23
